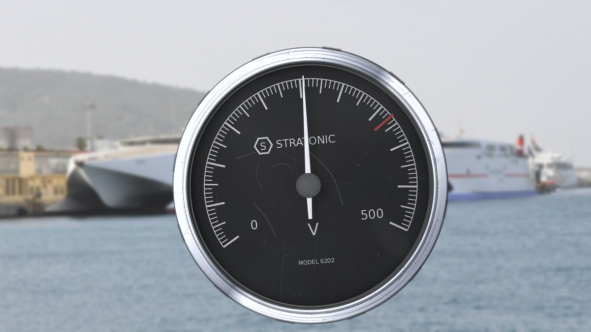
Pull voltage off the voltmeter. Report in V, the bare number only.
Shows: 255
